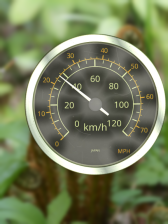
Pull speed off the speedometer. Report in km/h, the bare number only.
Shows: 37.5
